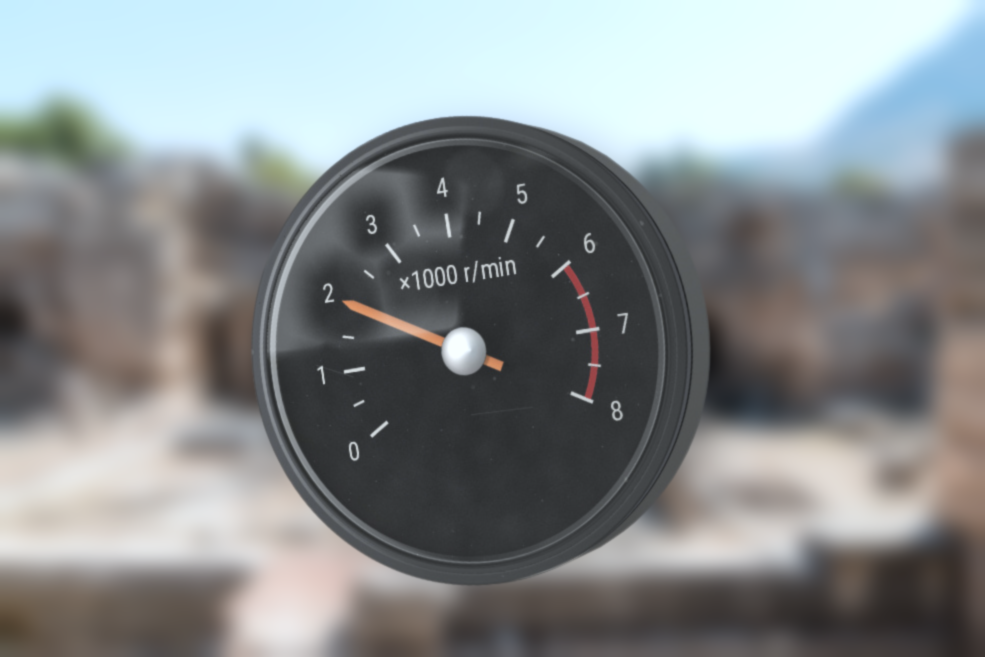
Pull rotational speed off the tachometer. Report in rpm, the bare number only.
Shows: 2000
